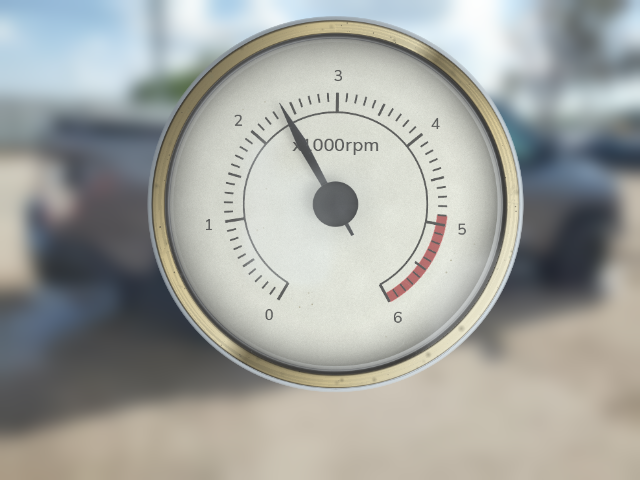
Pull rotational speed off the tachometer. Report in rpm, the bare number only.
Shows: 2400
